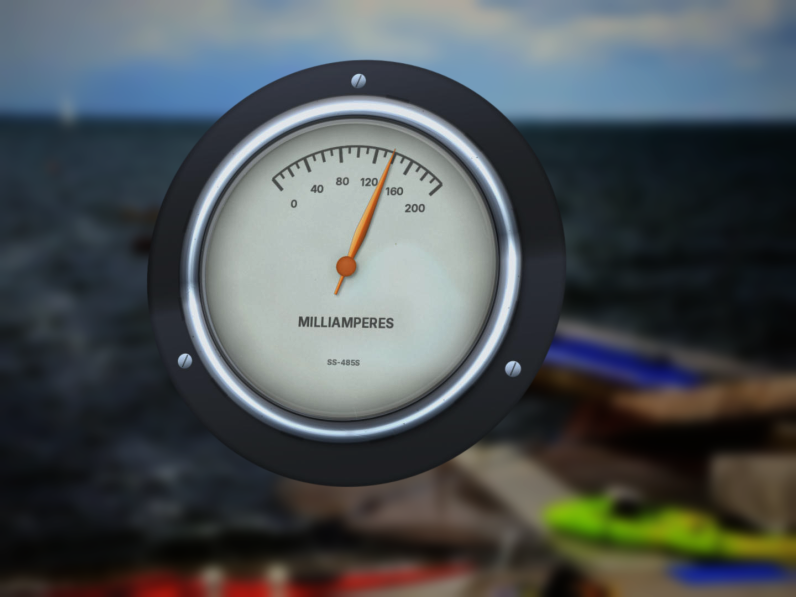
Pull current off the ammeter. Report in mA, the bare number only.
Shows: 140
